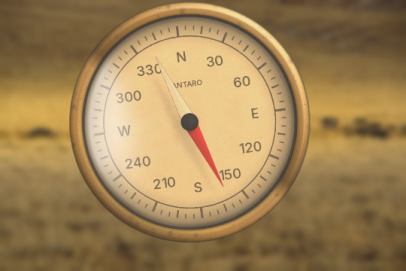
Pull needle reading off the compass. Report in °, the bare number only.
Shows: 160
